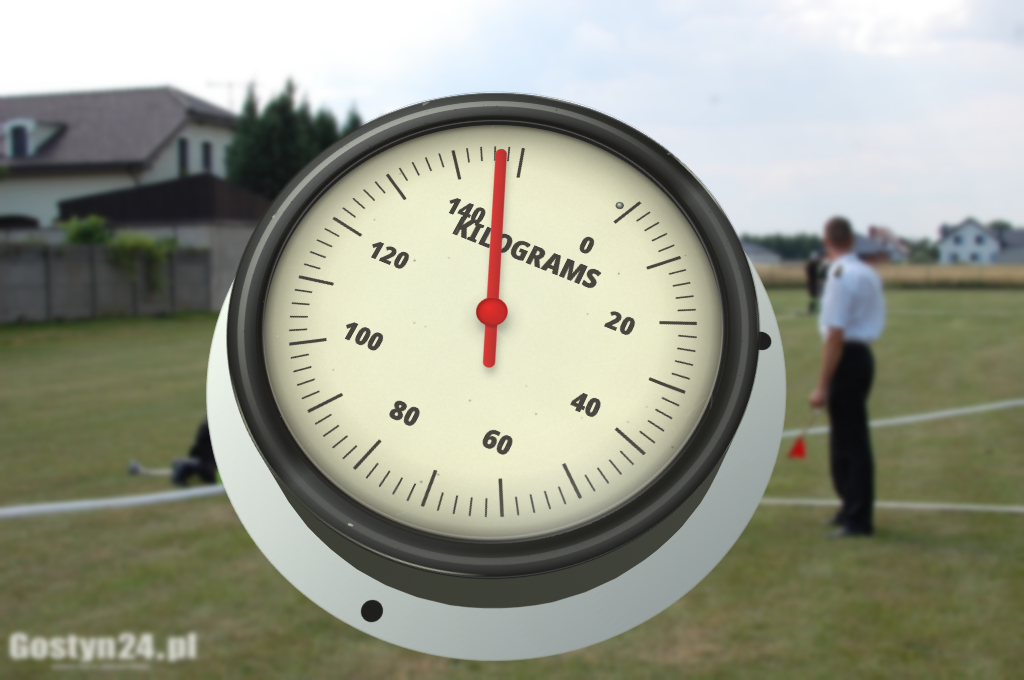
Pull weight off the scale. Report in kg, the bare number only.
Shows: 147
